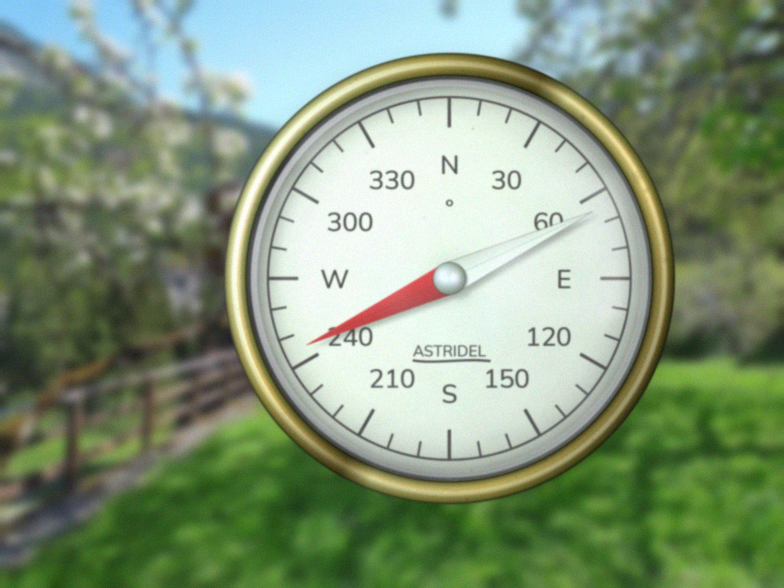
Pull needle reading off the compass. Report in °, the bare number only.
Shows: 245
